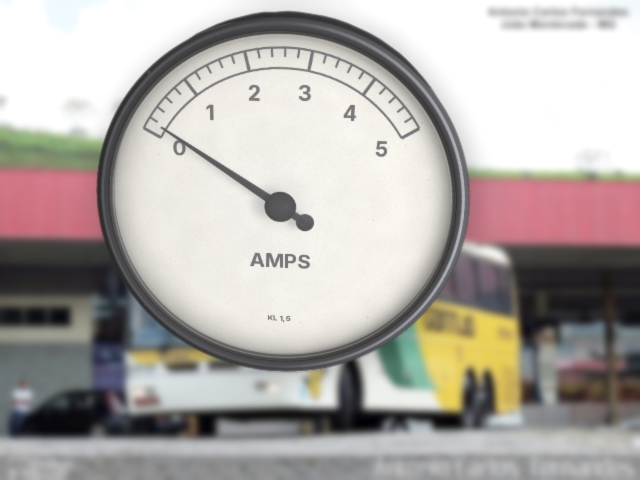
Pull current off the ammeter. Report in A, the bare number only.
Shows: 0.2
